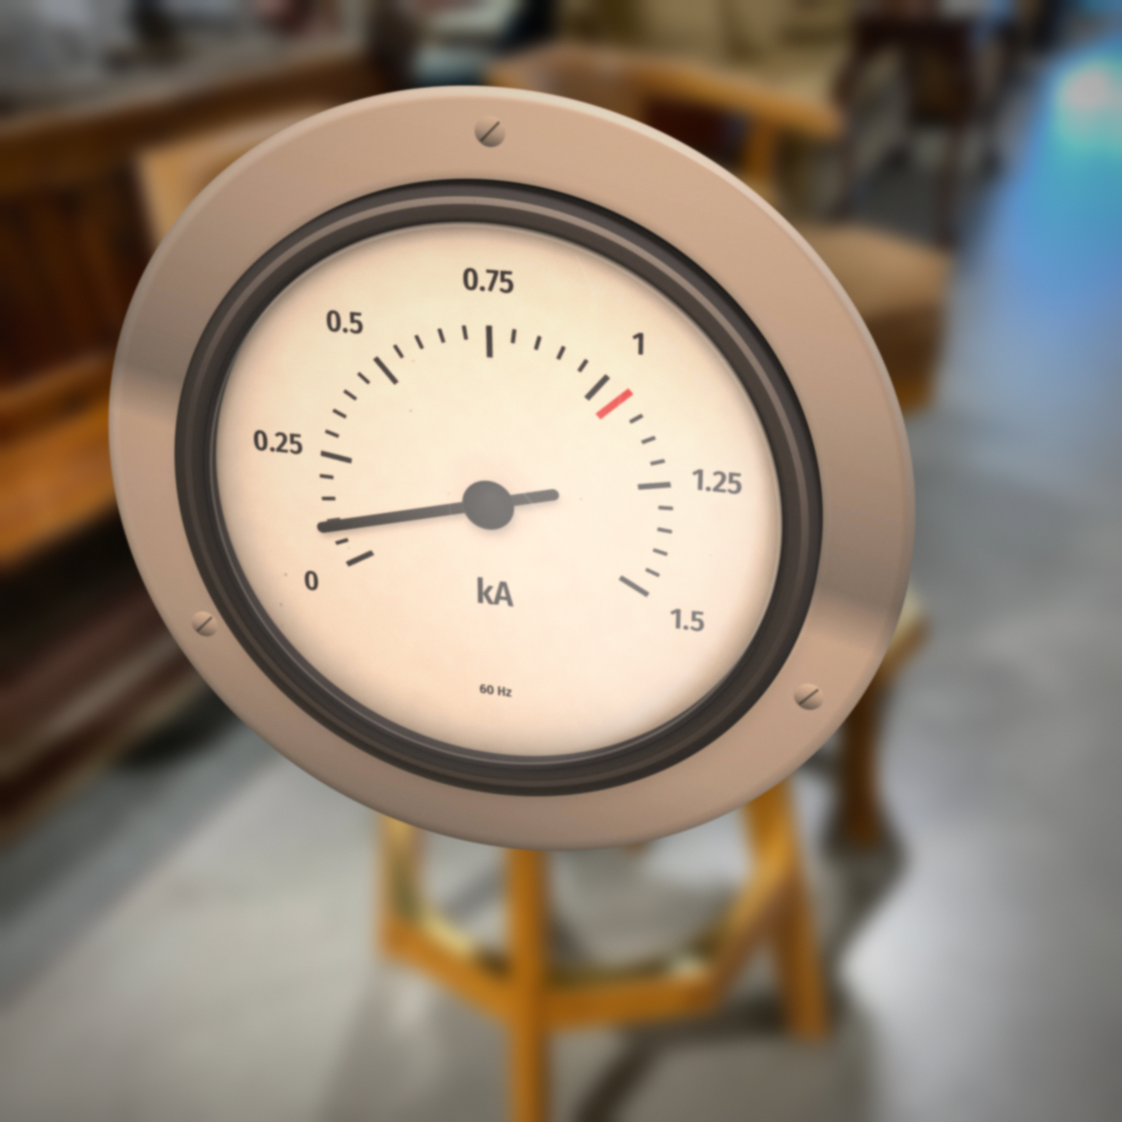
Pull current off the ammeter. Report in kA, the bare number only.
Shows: 0.1
